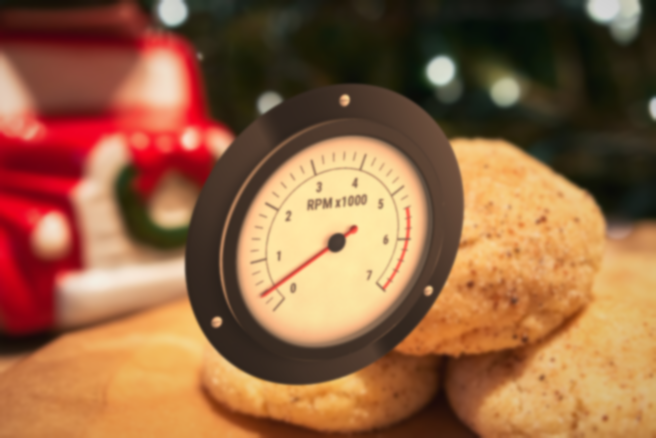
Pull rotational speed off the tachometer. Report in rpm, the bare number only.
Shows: 400
